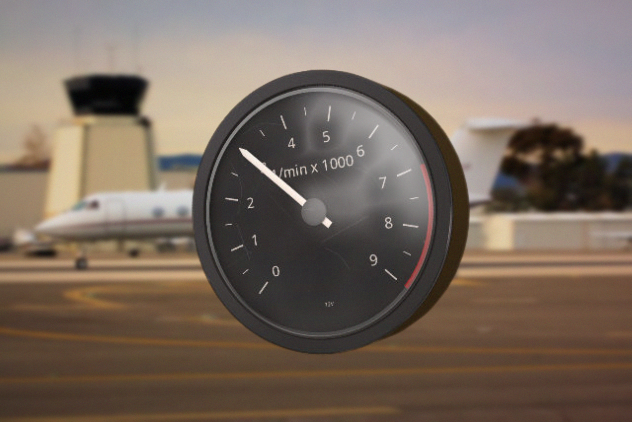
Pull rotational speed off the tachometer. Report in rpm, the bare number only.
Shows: 3000
